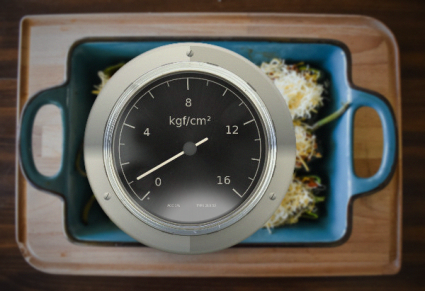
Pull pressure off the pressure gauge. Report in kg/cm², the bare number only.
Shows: 1
